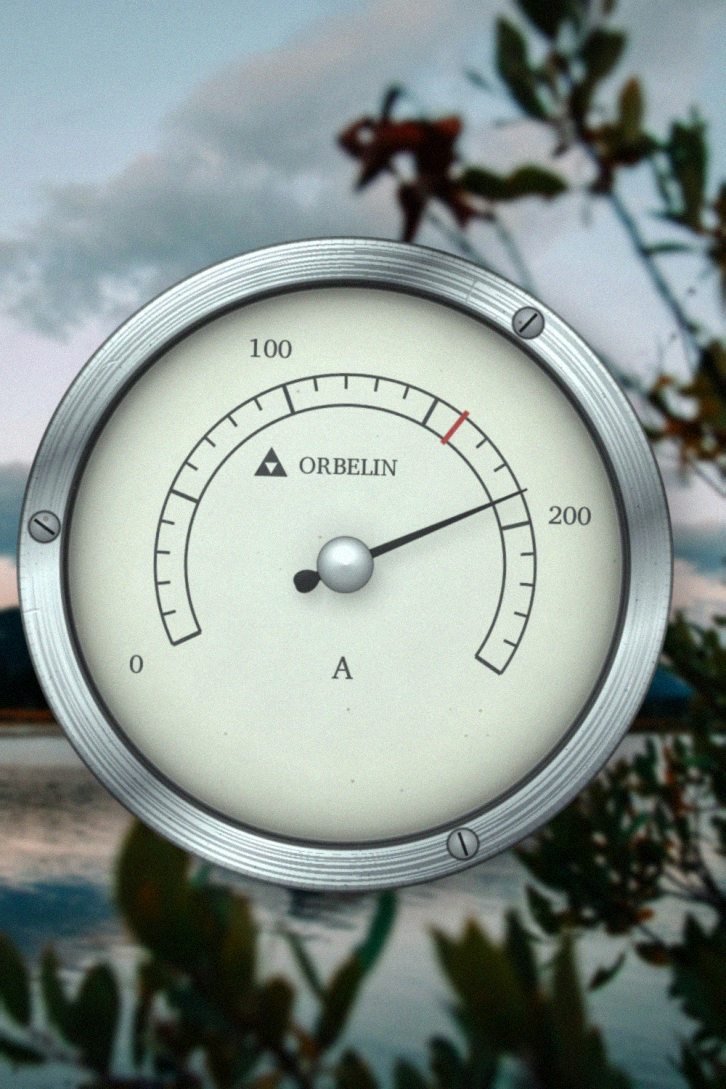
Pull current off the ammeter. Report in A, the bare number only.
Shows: 190
